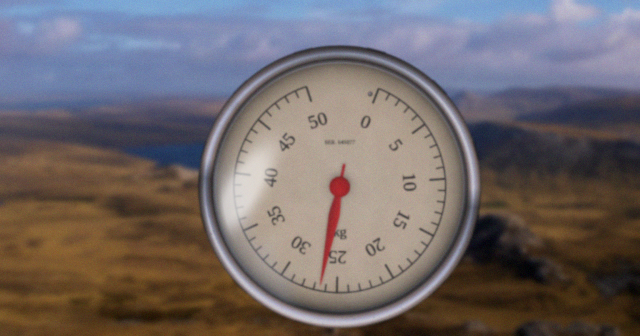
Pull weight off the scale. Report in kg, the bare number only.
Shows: 26.5
